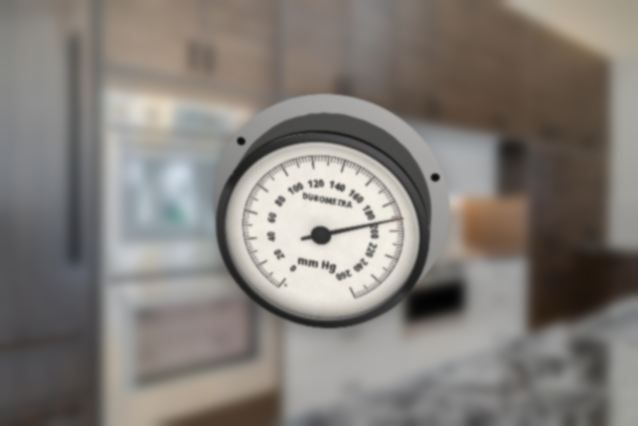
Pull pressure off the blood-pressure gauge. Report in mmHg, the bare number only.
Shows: 190
